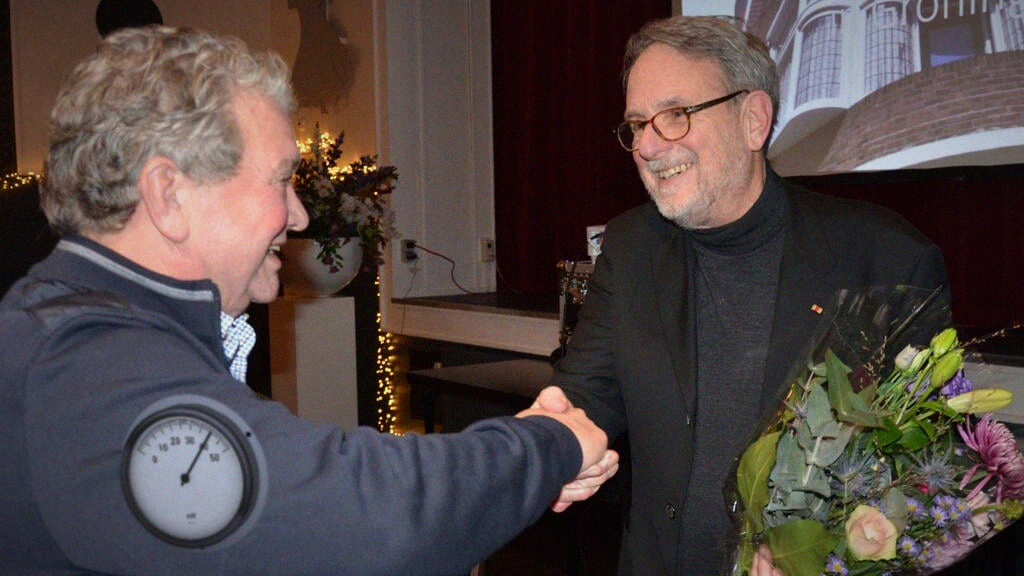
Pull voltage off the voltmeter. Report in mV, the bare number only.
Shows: 40
